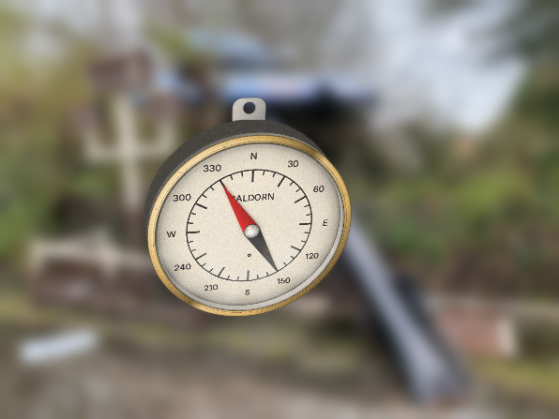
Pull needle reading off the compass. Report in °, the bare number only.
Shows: 330
